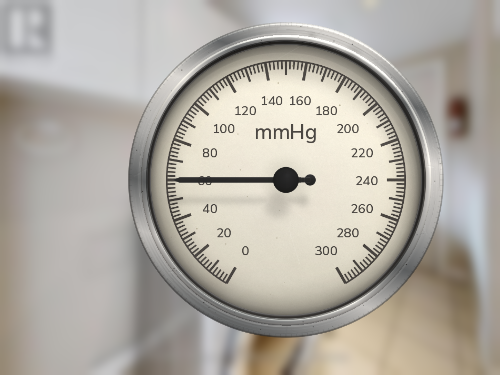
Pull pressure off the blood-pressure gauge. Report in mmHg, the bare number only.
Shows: 60
